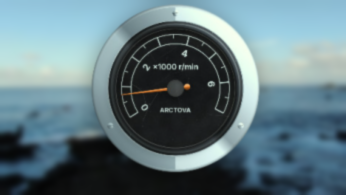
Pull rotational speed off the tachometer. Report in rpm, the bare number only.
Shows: 750
